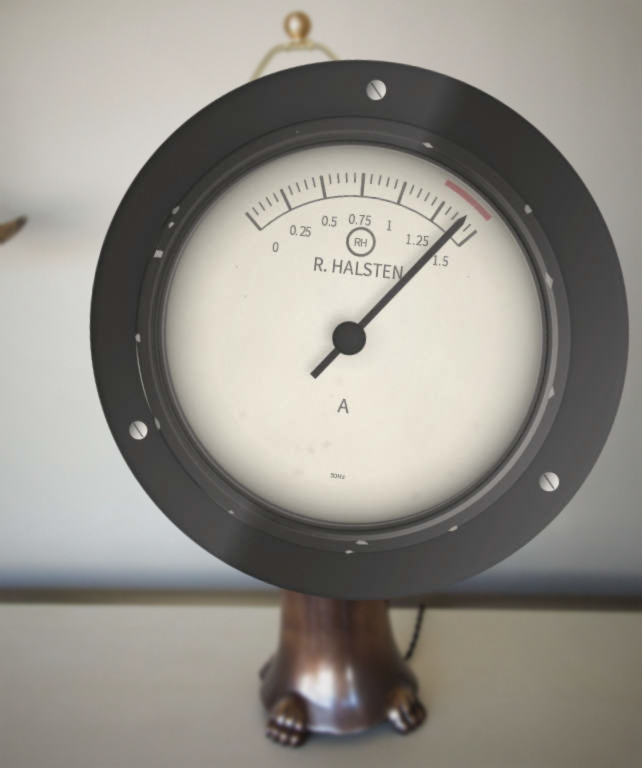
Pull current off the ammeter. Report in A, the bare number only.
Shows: 1.4
